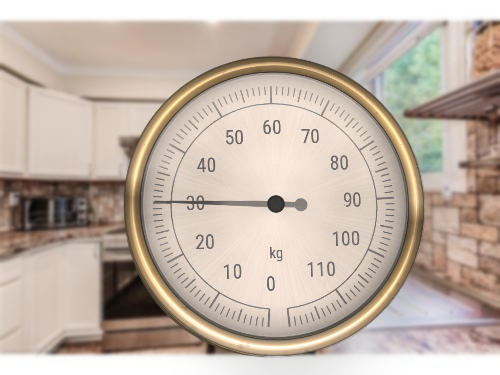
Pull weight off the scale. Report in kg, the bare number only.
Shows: 30
